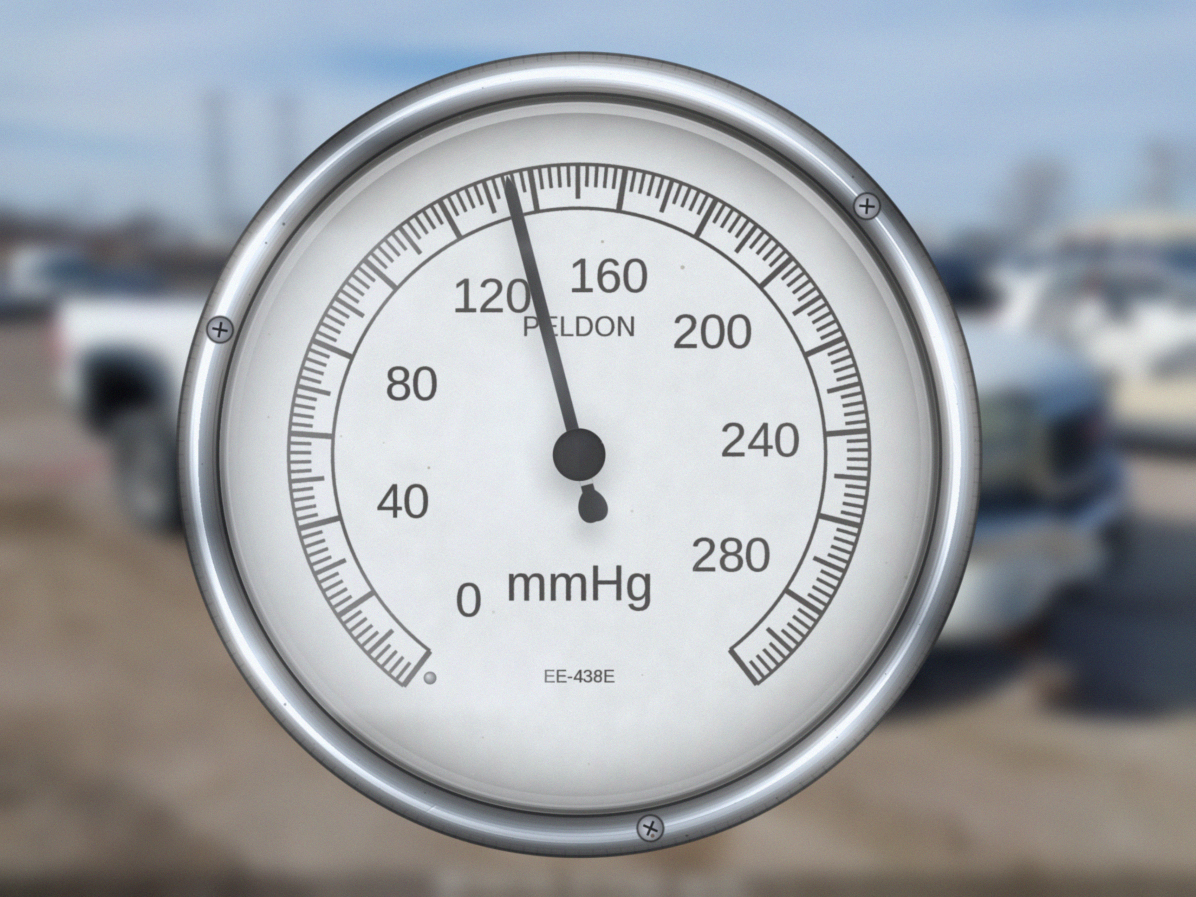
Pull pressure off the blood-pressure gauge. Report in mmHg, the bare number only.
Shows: 135
